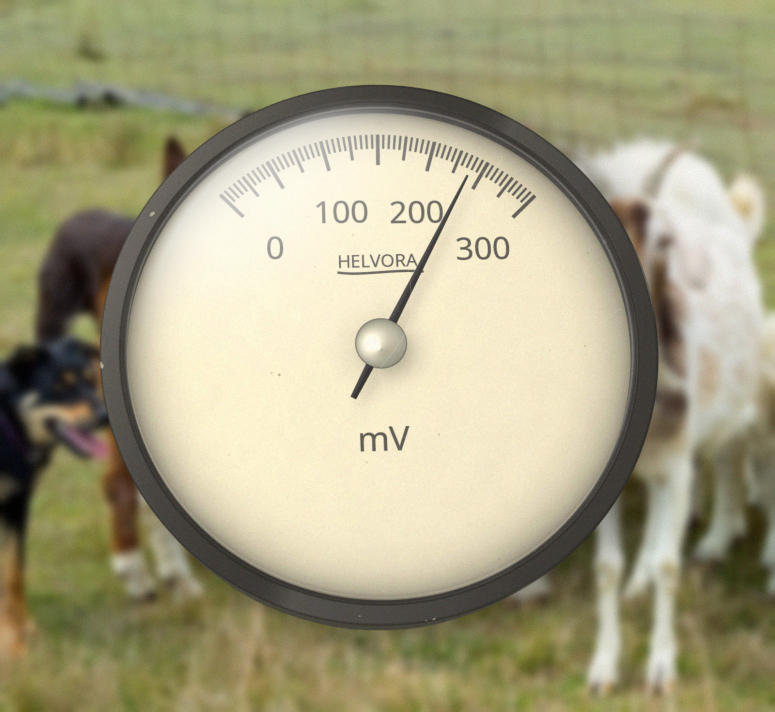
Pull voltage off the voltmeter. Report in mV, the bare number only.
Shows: 240
